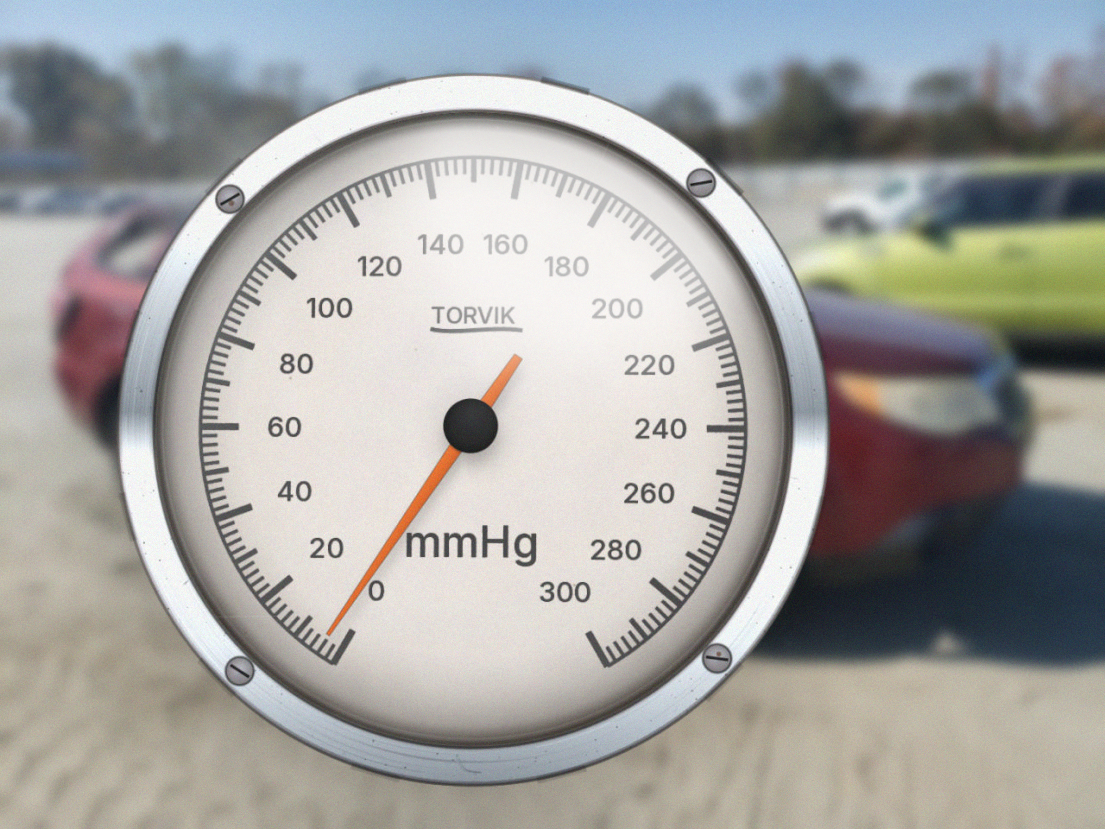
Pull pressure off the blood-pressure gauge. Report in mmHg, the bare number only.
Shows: 4
